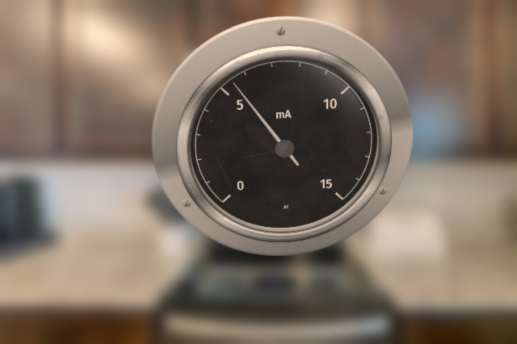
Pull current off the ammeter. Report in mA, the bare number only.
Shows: 5.5
